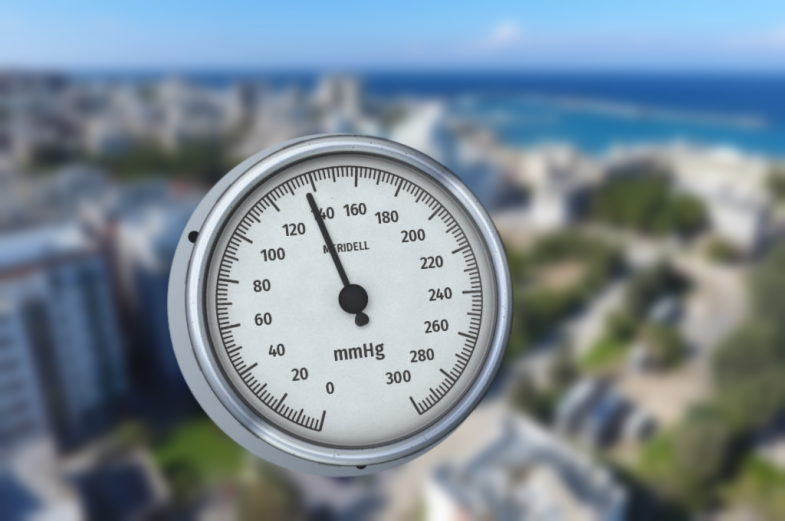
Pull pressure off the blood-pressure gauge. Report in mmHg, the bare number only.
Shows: 136
